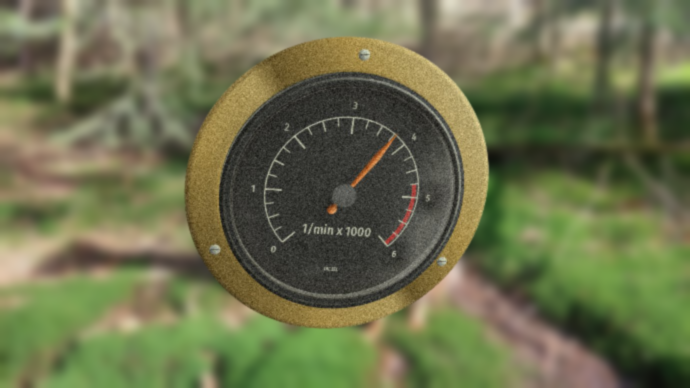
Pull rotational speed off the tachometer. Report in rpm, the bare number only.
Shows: 3750
